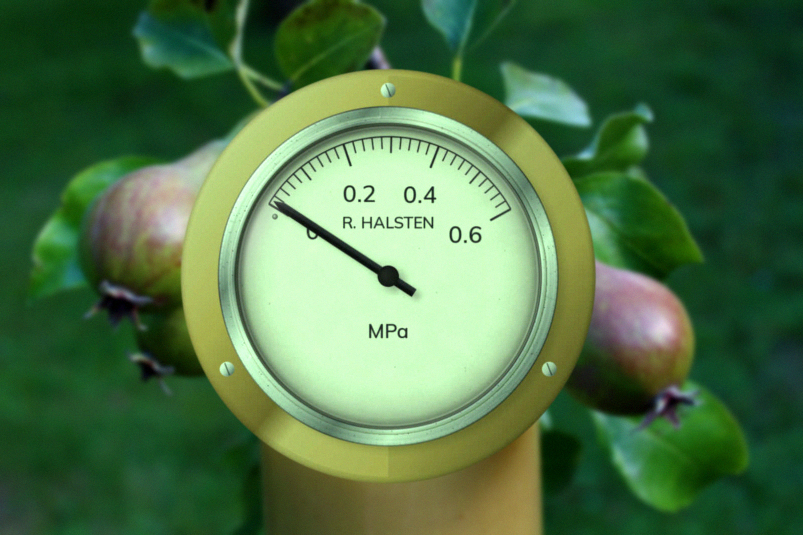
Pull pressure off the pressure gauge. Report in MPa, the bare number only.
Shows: 0.01
